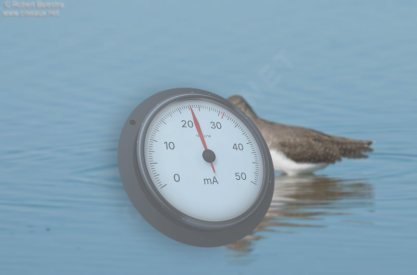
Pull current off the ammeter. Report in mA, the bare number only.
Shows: 22.5
